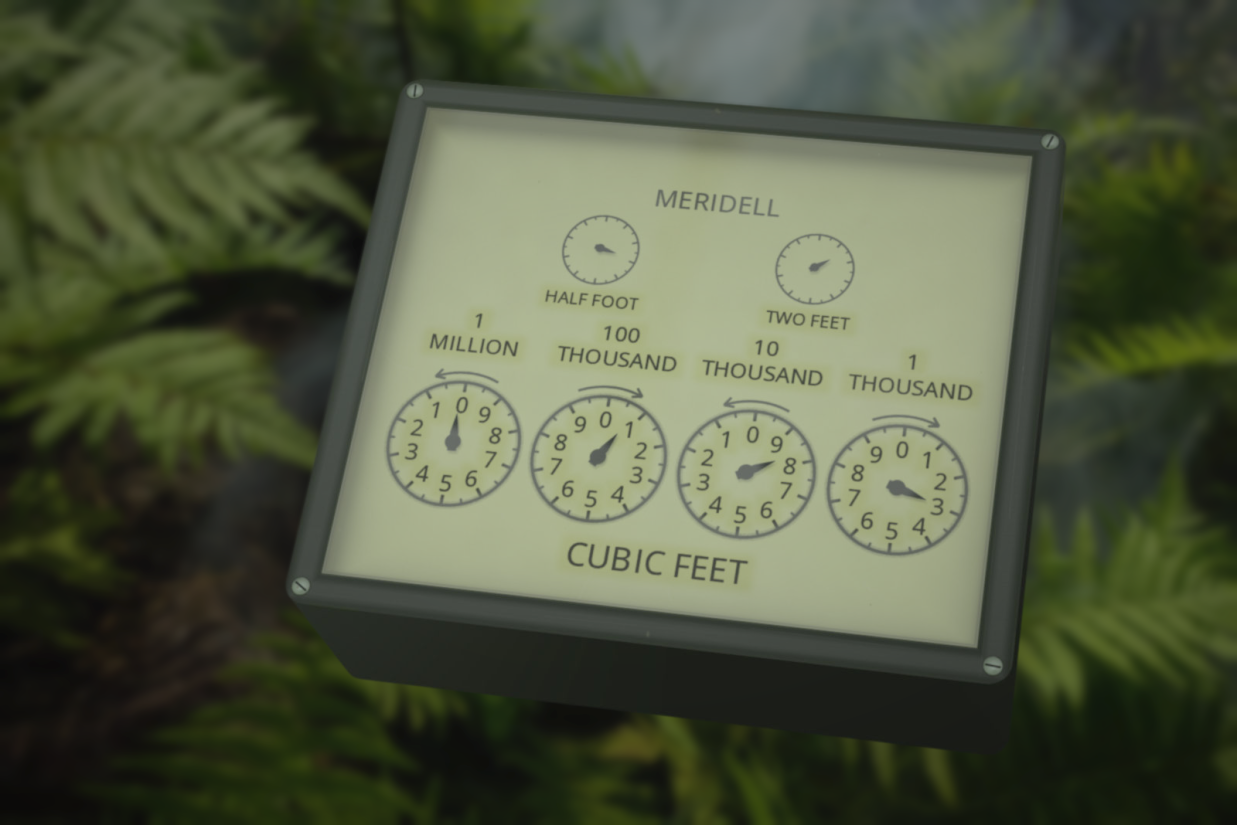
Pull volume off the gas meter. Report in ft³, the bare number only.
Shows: 8300
